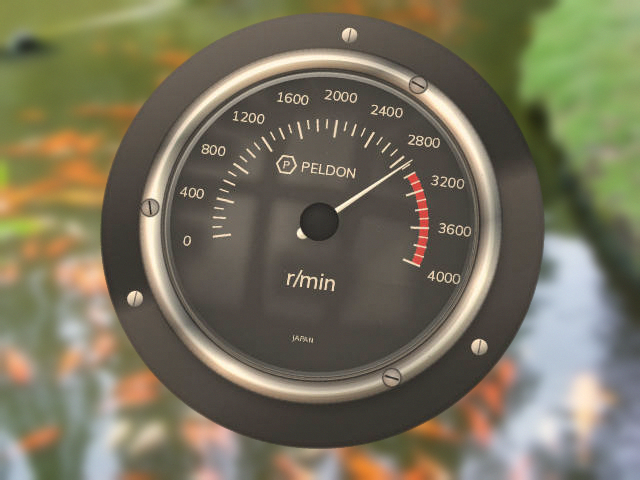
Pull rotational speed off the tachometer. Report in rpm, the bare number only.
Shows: 2900
